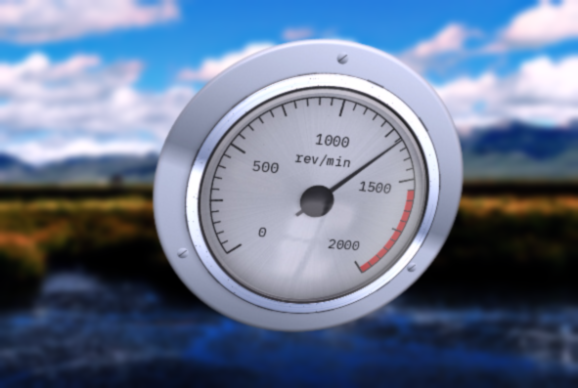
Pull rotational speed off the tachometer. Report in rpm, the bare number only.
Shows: 1300
